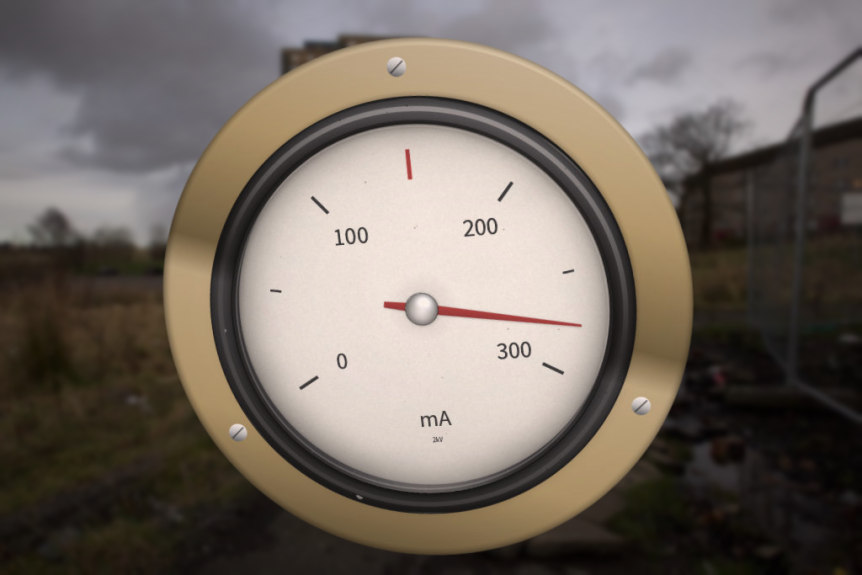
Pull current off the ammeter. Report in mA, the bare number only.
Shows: 275
